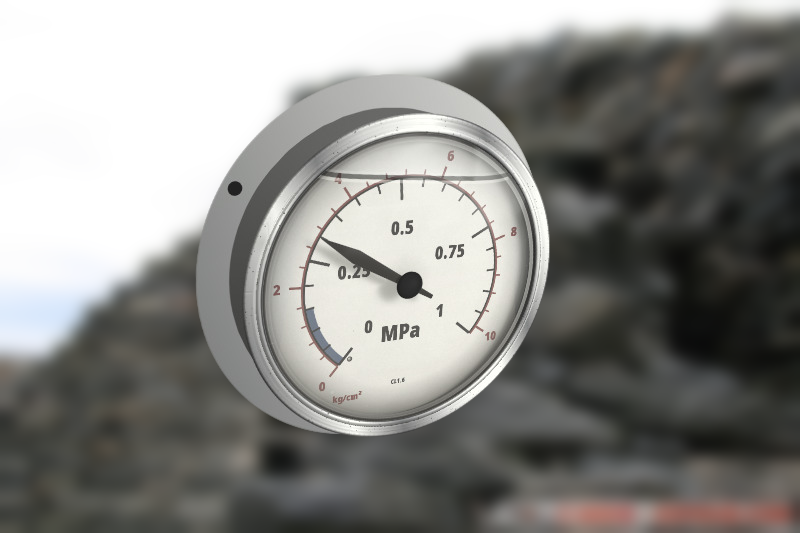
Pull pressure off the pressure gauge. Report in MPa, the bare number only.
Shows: 0.3
